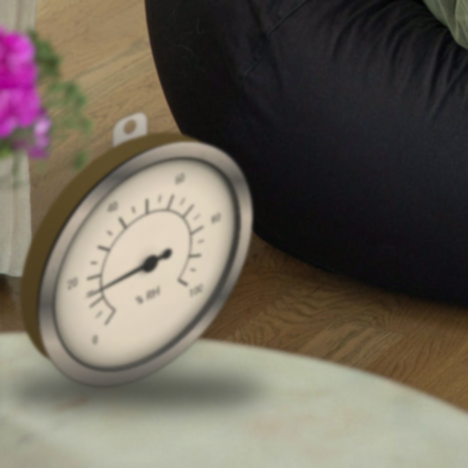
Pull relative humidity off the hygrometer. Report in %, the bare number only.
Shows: 15
